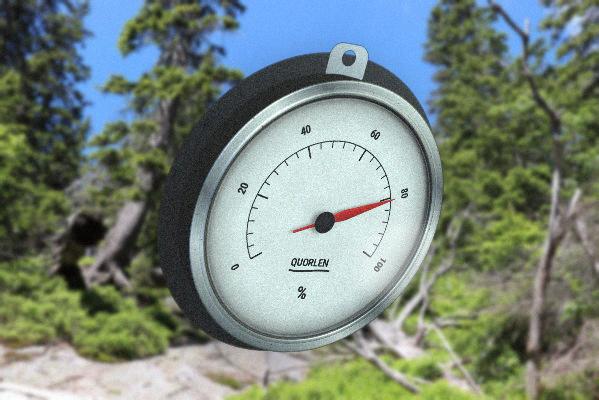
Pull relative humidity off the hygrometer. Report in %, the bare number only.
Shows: 80
